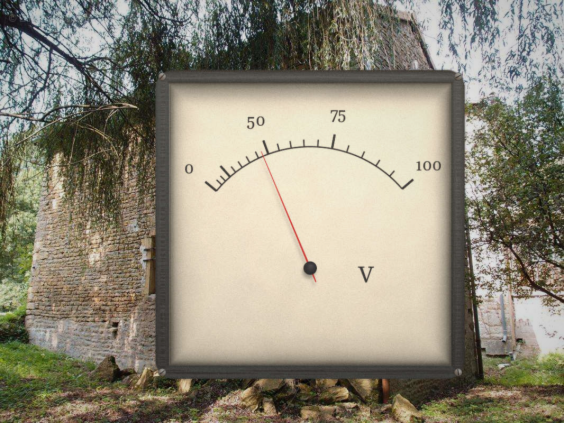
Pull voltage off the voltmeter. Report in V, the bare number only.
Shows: 47.5
